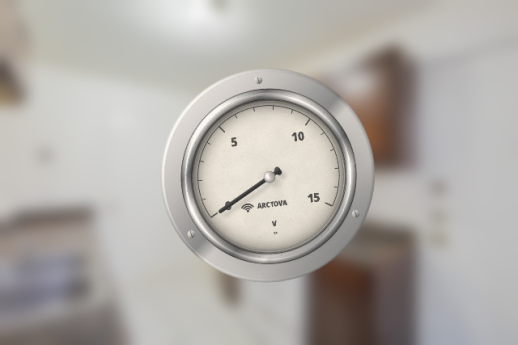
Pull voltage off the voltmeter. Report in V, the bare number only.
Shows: 0
